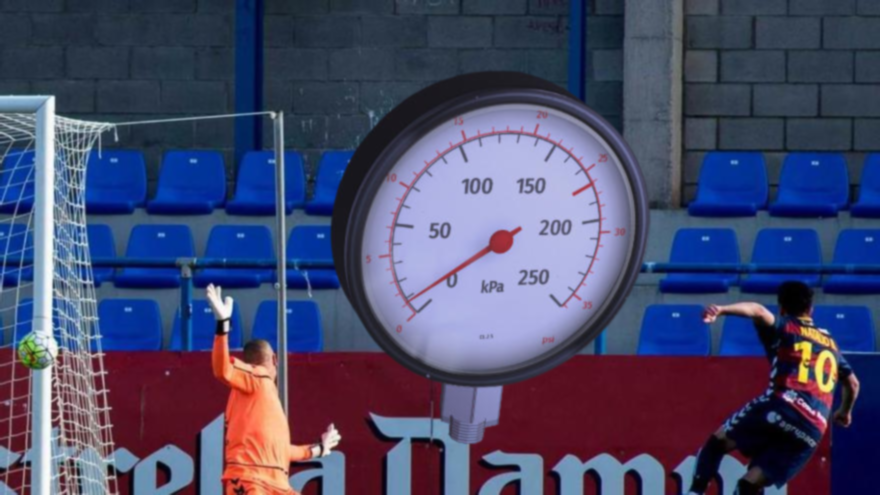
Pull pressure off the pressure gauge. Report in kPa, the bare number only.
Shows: 10
